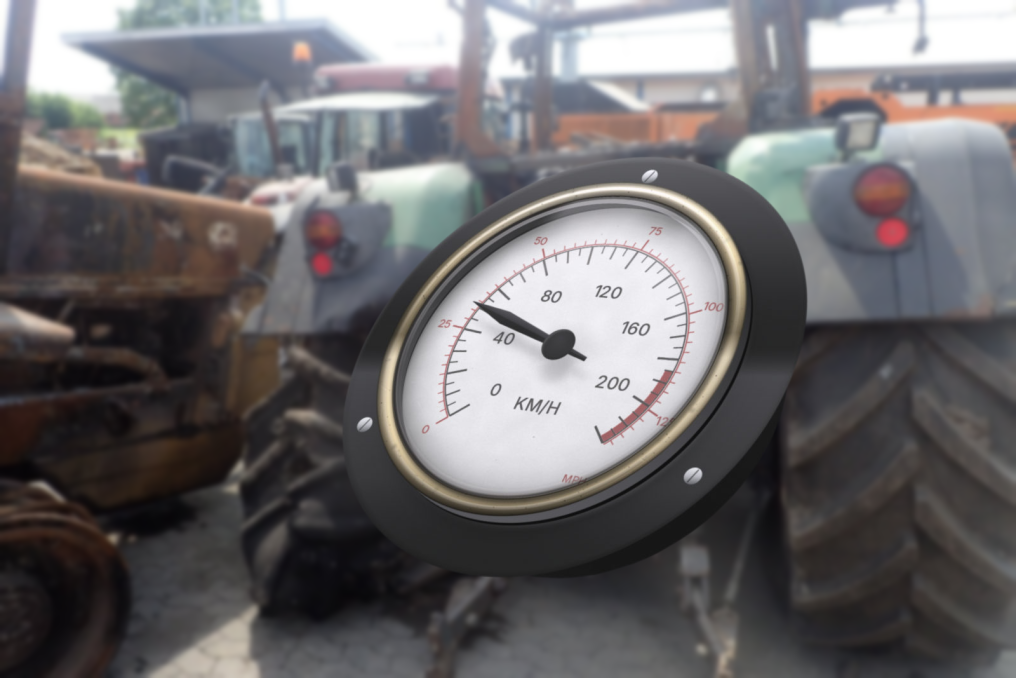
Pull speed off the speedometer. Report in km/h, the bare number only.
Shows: 50
